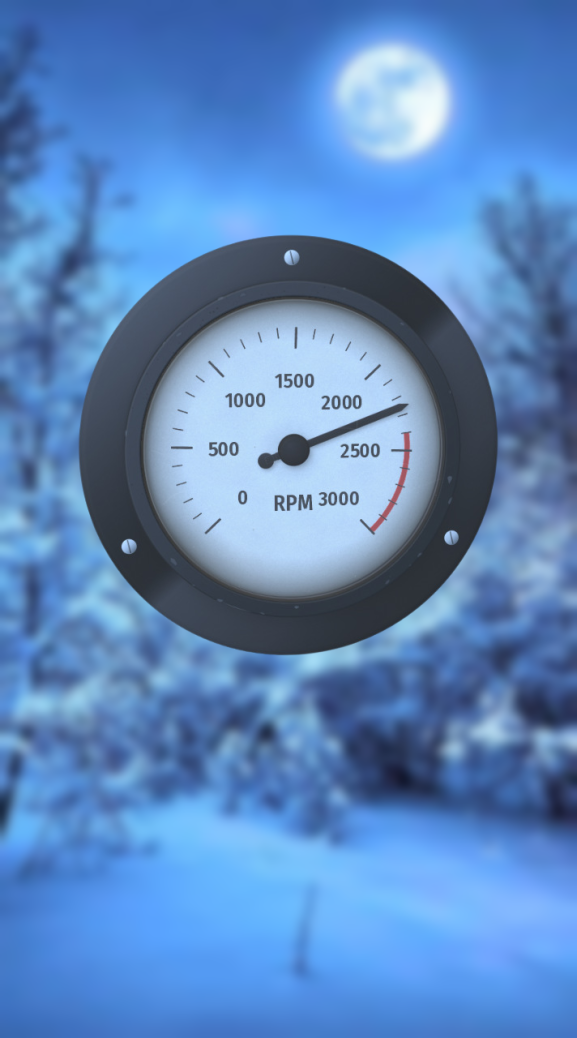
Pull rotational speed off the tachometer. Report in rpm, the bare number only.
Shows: 2250
